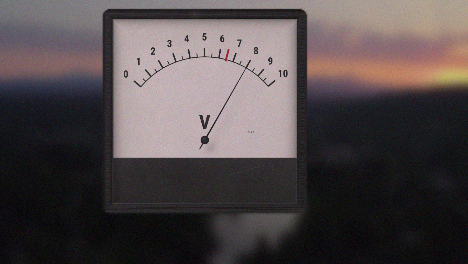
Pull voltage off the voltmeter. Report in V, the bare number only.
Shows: 8
